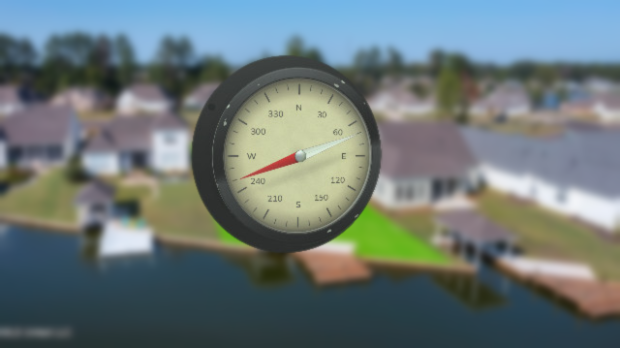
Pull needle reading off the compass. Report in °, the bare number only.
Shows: 250
